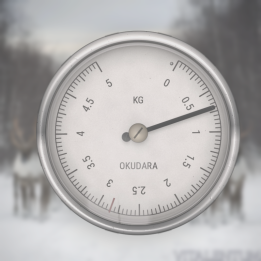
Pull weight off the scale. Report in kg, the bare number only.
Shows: 0.7
